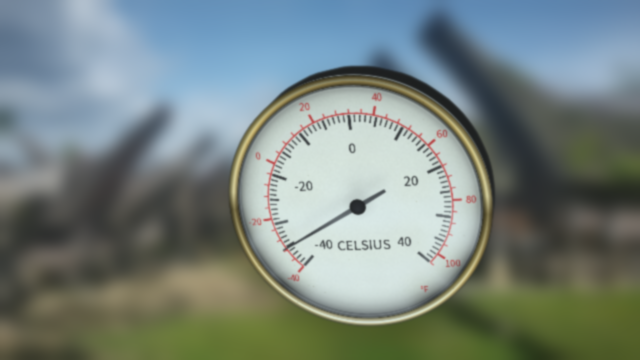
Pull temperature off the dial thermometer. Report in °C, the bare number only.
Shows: -35
